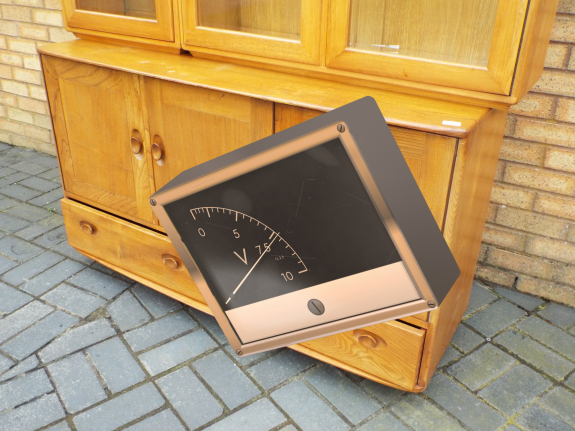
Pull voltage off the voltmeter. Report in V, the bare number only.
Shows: 7.75
